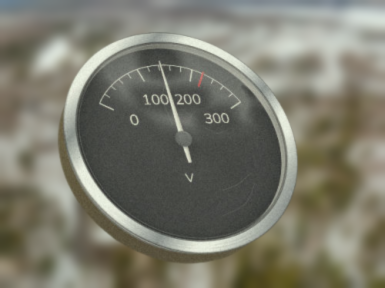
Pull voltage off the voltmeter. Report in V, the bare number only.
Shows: 140
